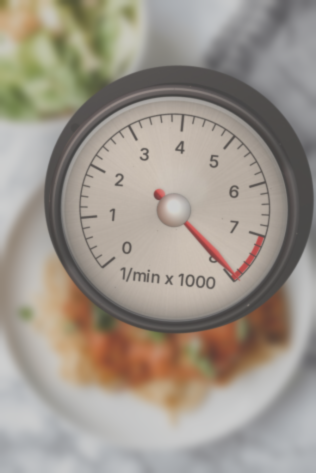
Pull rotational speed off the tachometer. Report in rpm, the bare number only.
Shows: 7900
